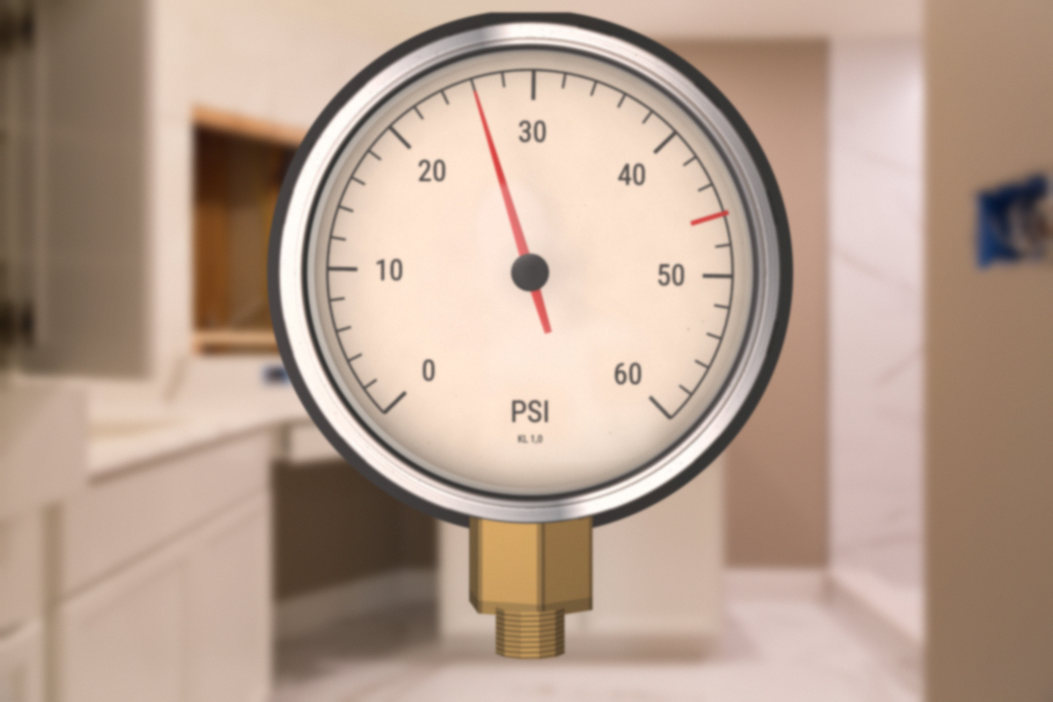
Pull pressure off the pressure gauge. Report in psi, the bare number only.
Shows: 26
